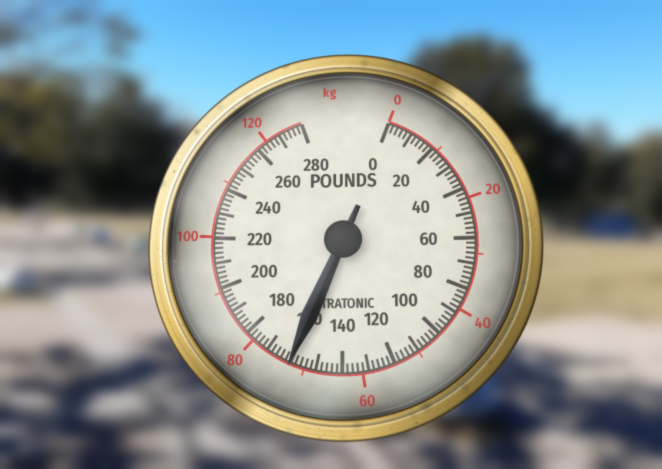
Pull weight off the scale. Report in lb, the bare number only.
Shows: 160
